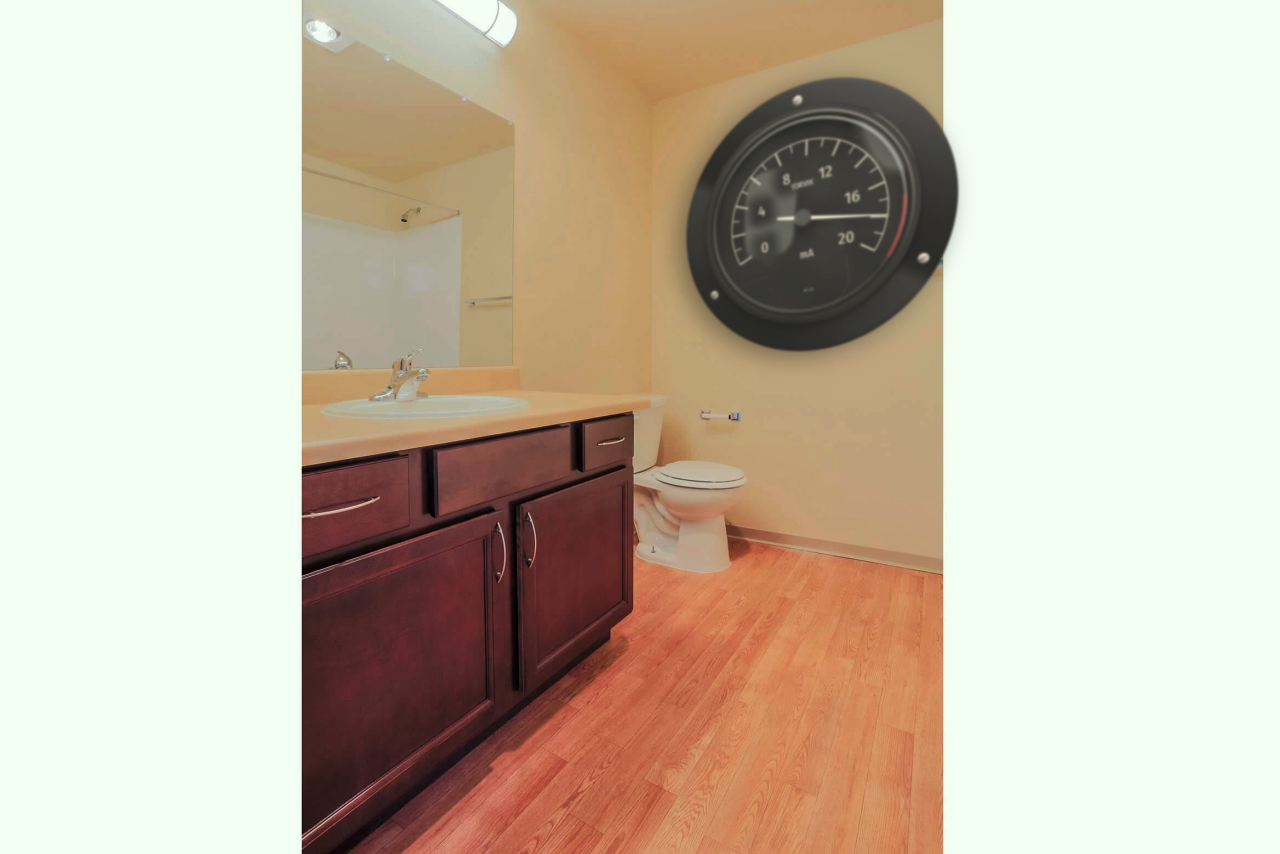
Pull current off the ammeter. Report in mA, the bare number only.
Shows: 18
